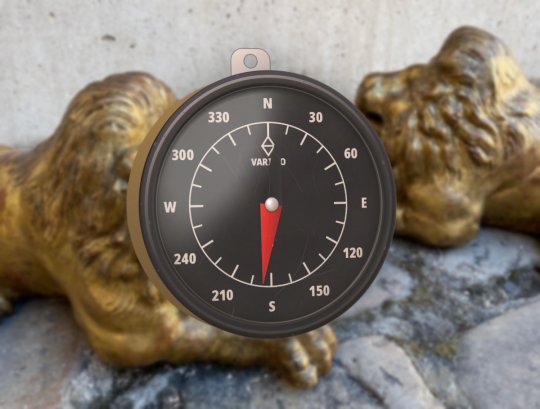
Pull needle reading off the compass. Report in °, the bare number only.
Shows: 187.5
